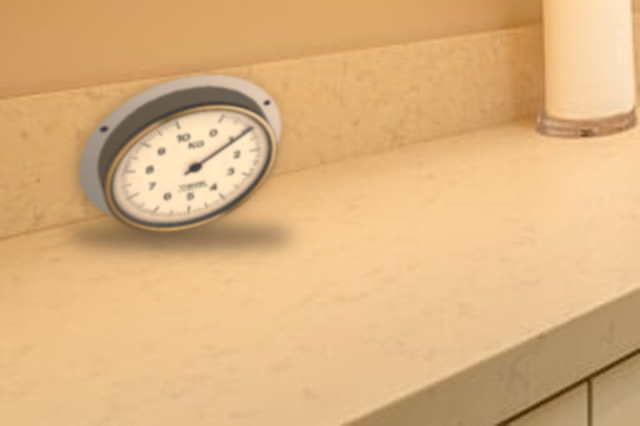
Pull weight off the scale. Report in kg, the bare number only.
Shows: 1
